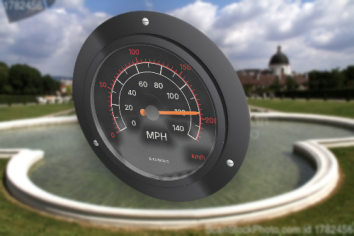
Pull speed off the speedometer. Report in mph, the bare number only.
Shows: 120
